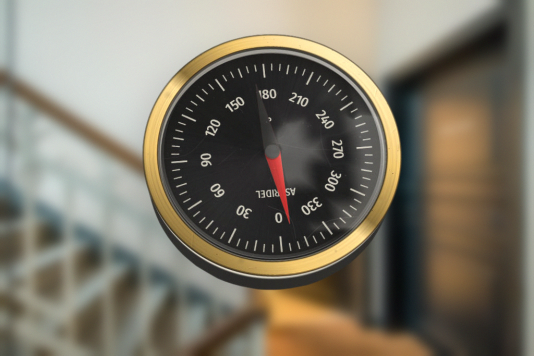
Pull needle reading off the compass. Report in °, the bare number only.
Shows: 352.5
